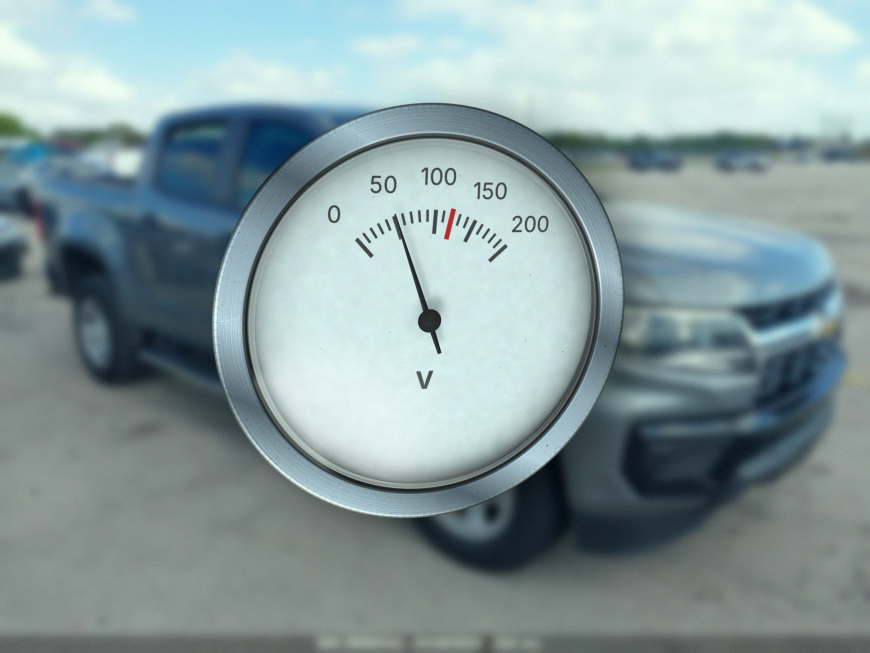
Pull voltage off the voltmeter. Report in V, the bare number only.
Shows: 50
